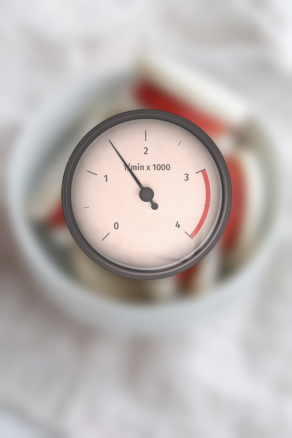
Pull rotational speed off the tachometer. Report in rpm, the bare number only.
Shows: 1500
